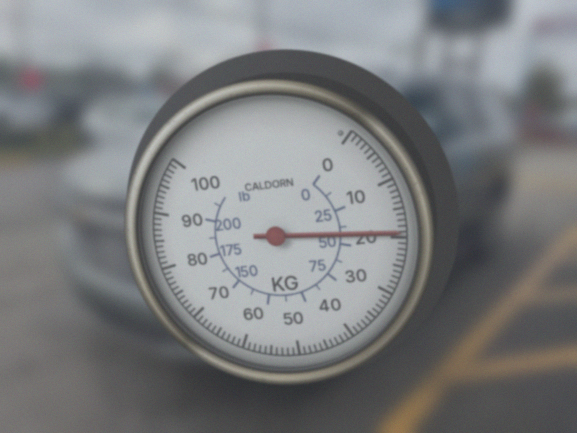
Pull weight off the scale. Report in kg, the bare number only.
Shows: 19
